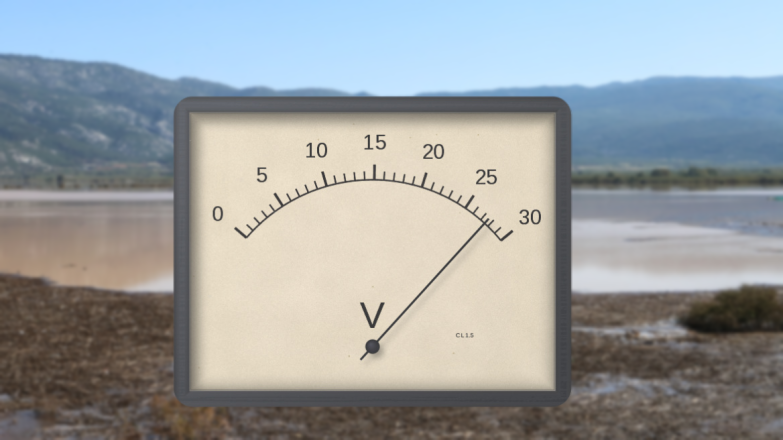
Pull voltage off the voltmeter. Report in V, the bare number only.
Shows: 27.5
